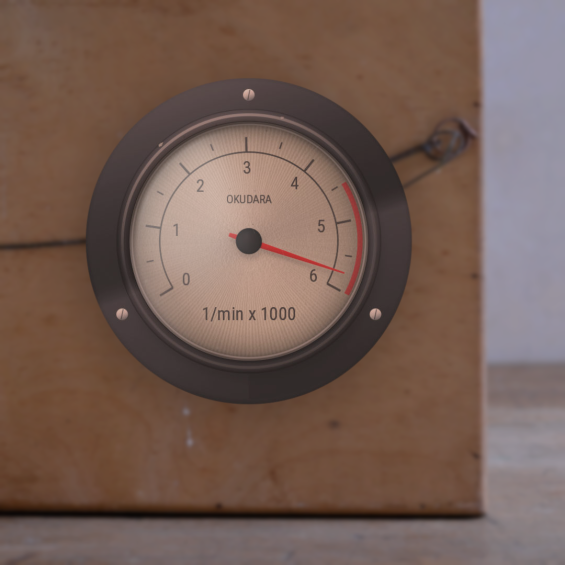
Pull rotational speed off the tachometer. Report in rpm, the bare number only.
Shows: 5750
